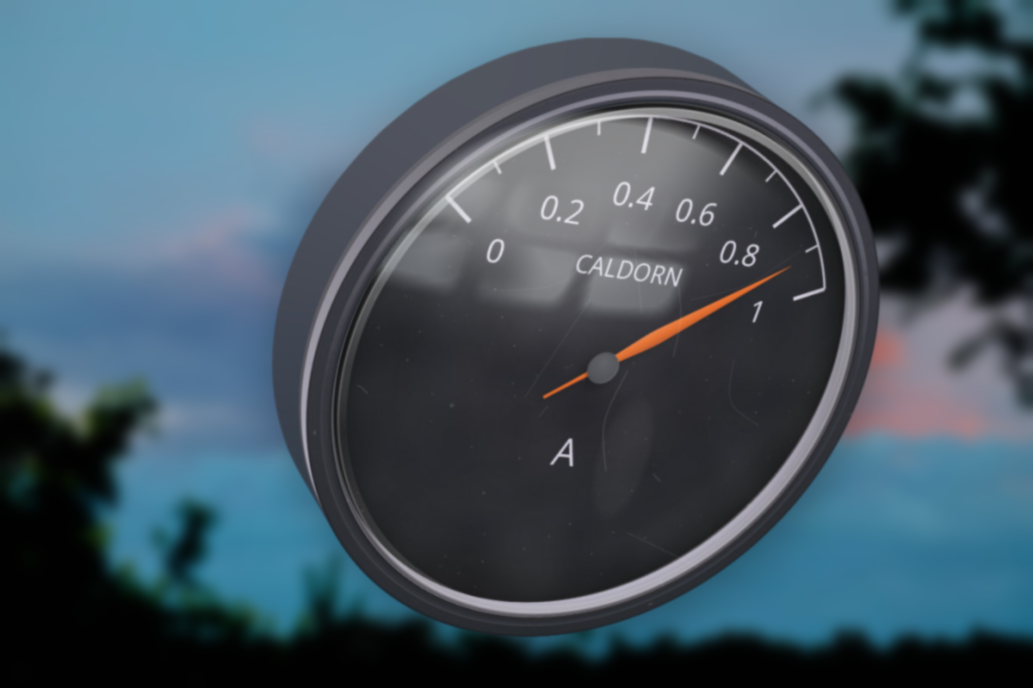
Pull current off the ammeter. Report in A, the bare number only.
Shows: 0.9
